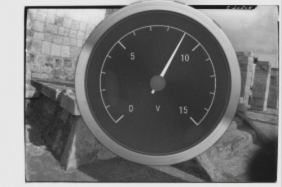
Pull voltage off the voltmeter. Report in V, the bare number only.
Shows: 9
